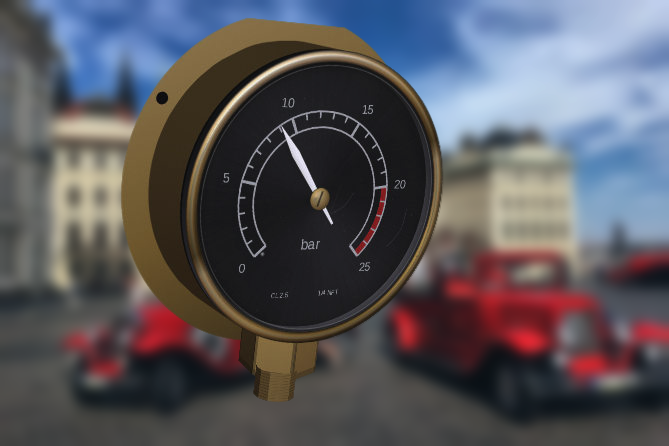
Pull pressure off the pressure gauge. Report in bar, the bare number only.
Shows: 9
